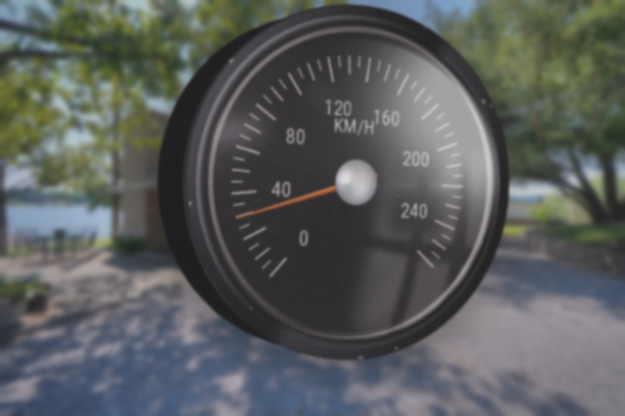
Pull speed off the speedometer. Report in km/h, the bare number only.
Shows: 30
